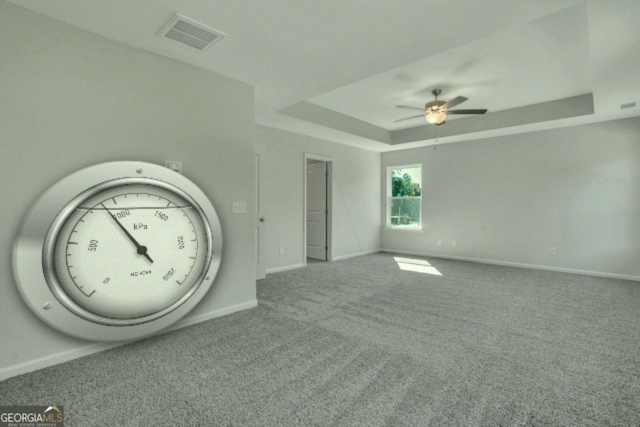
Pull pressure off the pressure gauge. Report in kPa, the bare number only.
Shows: 900
